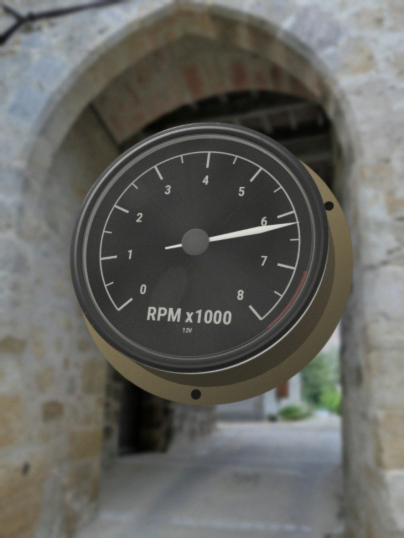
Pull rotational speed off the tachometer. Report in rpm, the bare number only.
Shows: 6250
